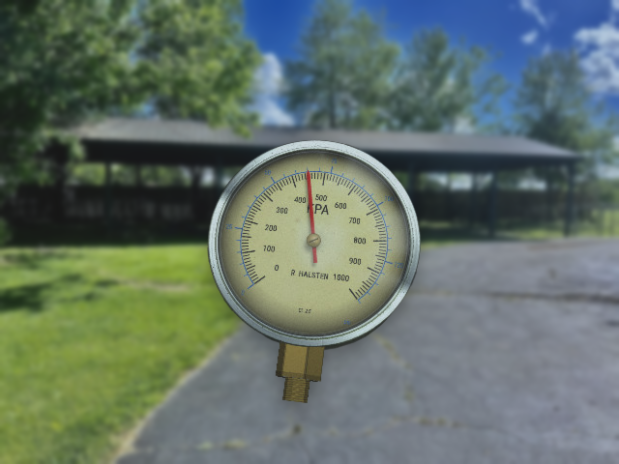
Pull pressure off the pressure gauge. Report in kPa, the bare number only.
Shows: 450
